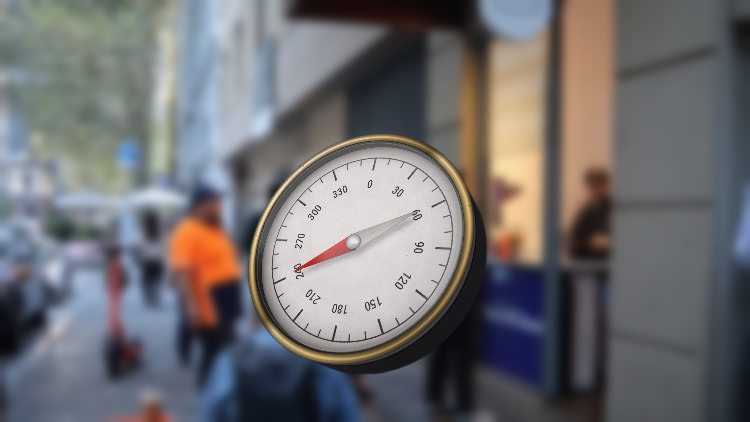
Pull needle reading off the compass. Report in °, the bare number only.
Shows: 240
